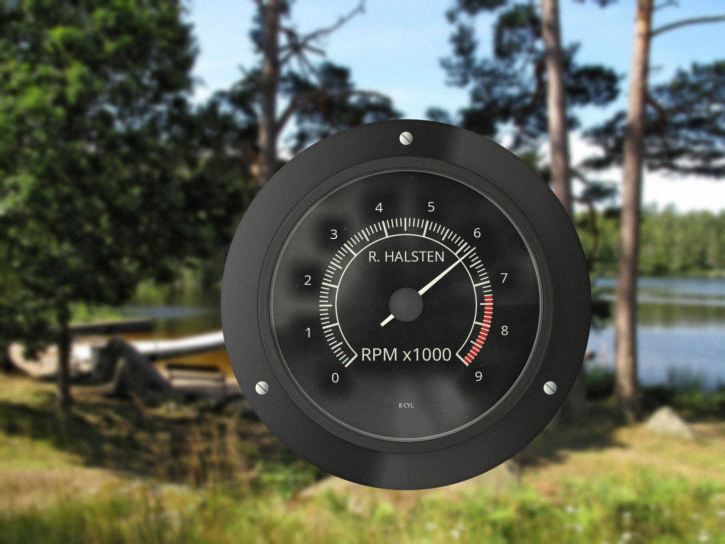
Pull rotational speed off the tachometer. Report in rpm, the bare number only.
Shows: 6200
